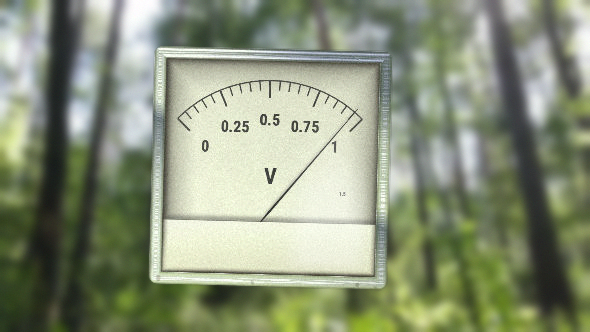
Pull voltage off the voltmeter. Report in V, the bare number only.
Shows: 0.95
